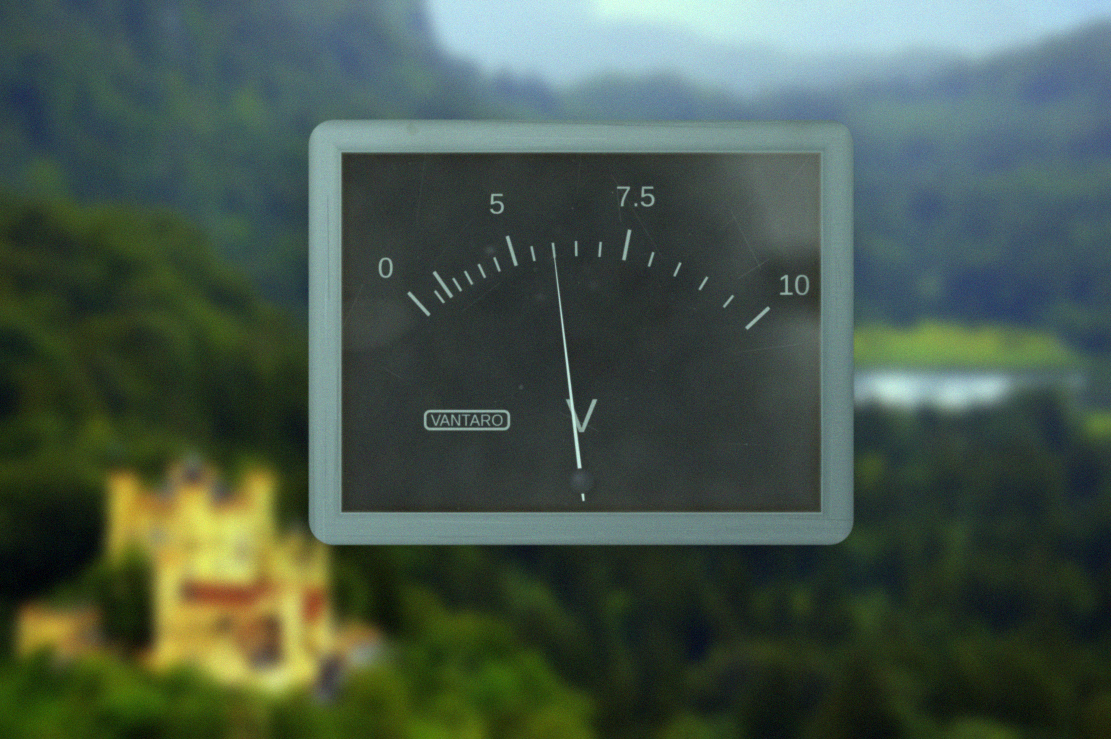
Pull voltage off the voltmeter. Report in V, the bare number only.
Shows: 6
